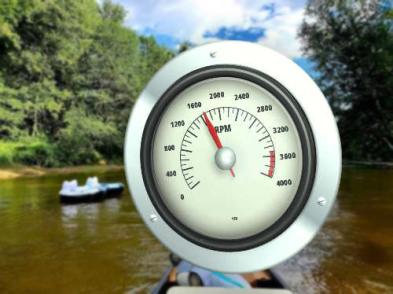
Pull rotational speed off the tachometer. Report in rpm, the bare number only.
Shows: 1700
